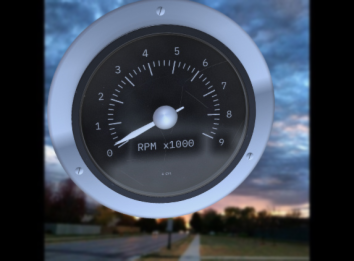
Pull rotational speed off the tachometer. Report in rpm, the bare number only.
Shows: 200
